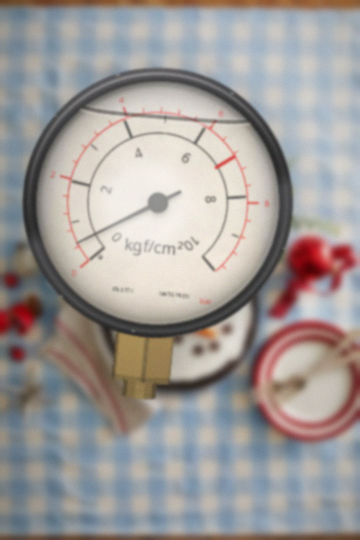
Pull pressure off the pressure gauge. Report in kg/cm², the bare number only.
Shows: 0.5
